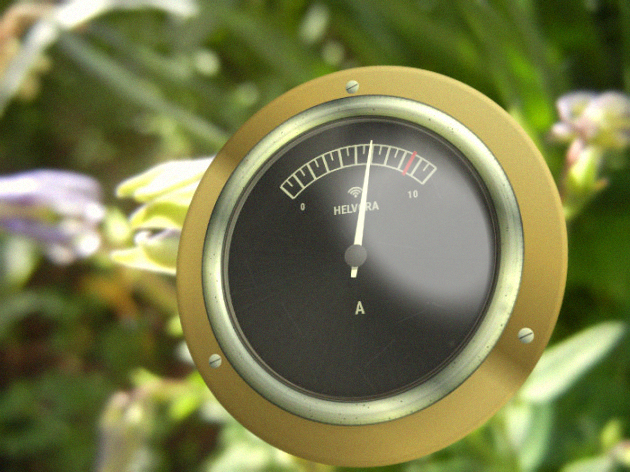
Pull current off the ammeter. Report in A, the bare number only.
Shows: 6
